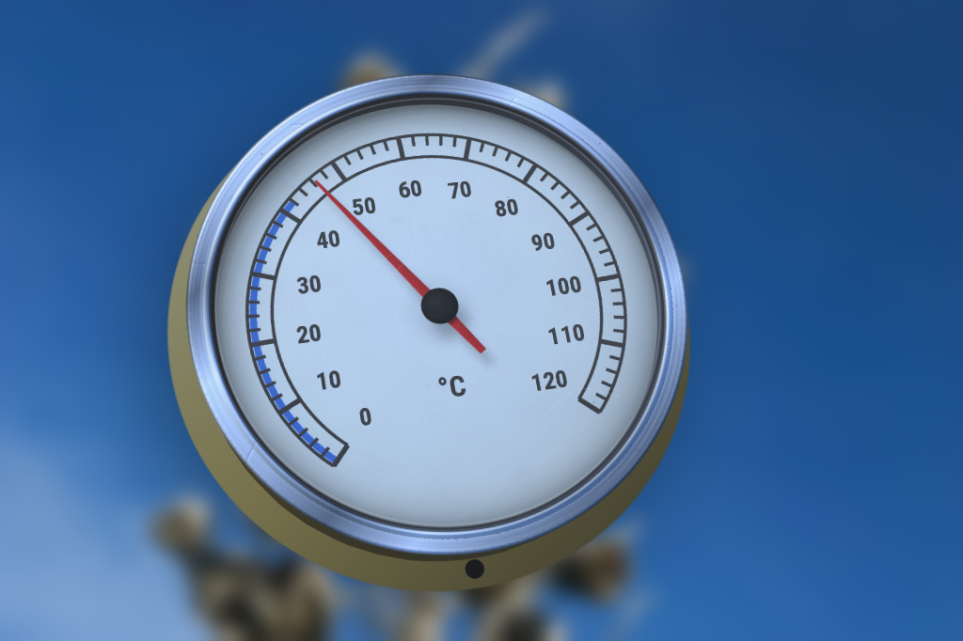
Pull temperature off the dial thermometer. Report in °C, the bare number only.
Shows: 46
